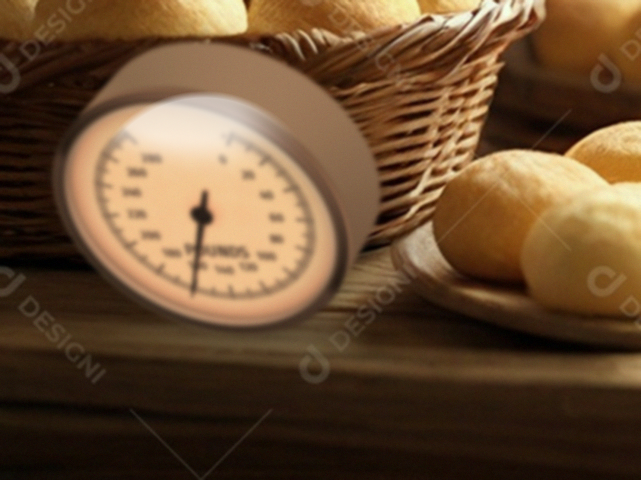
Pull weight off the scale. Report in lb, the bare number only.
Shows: 160
